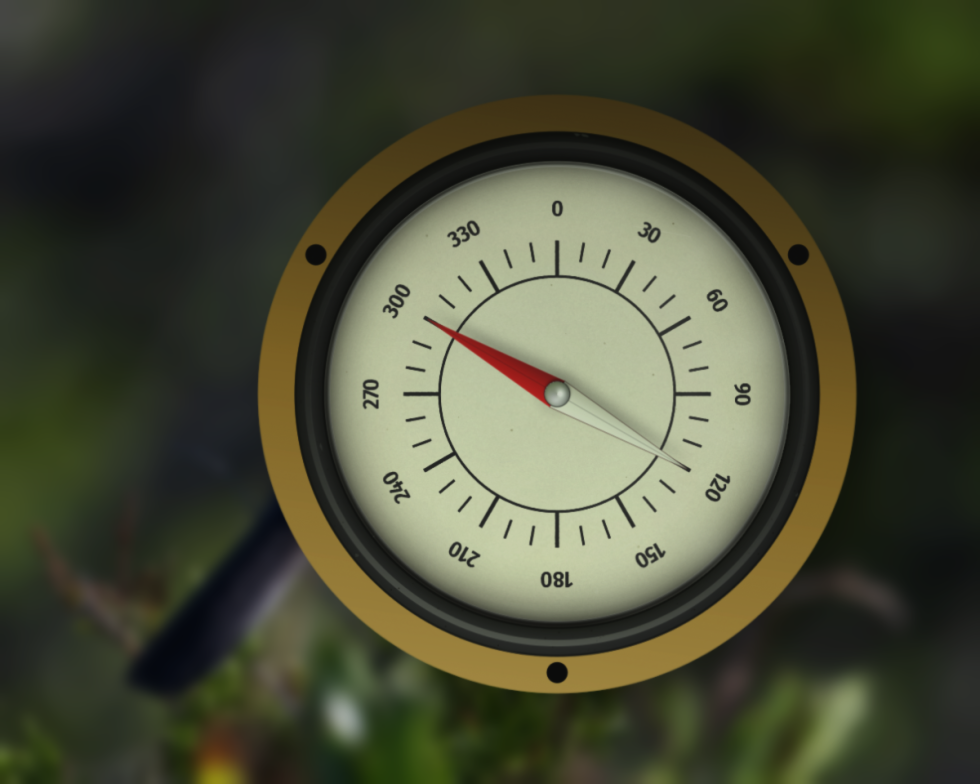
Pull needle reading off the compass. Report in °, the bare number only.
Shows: 300
